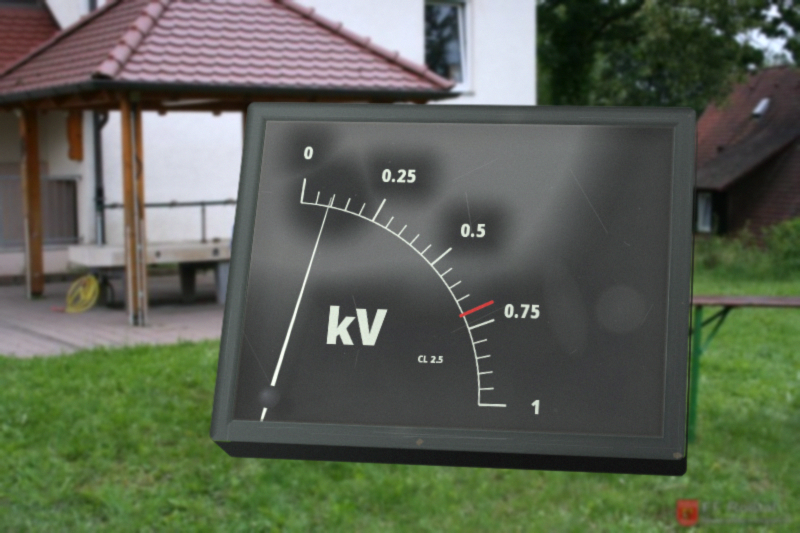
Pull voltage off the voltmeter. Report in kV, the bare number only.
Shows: 0.1
